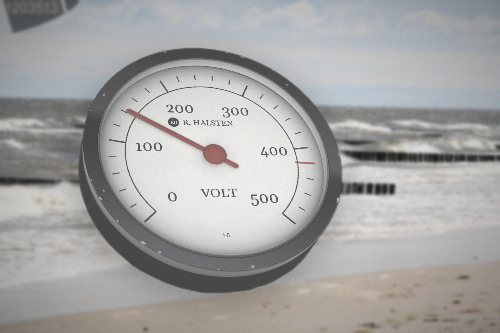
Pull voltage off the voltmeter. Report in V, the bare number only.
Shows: 140
